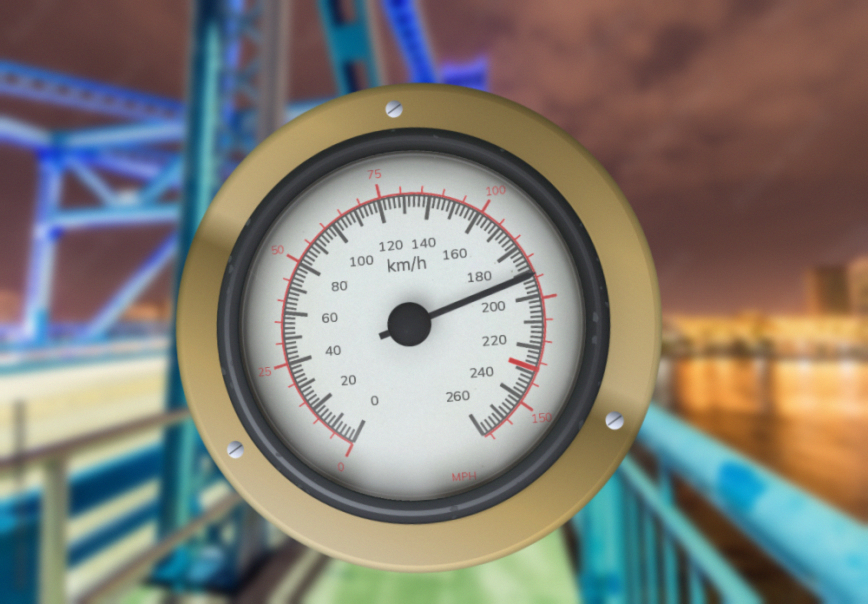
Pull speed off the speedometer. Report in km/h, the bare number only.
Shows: 192
